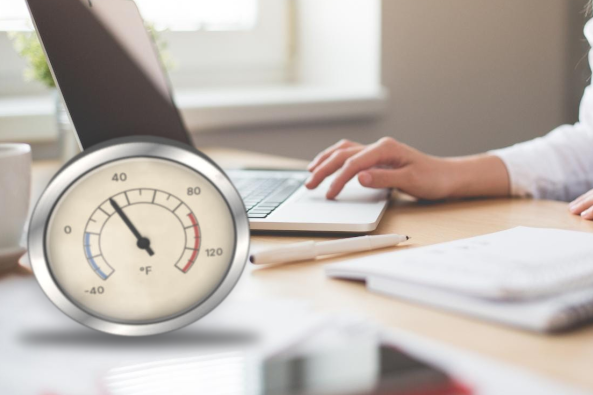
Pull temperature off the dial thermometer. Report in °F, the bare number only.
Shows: 30
